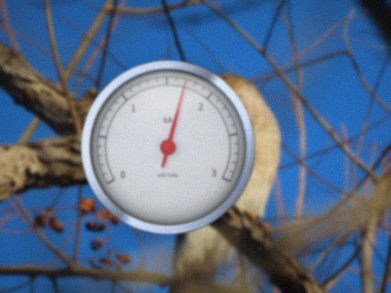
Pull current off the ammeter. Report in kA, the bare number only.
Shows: 1.7
